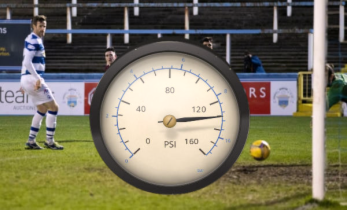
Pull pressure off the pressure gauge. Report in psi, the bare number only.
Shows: 130
